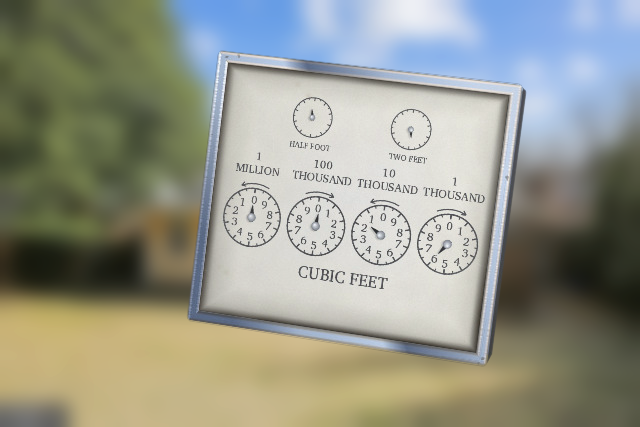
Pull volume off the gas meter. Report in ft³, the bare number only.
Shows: 1600
